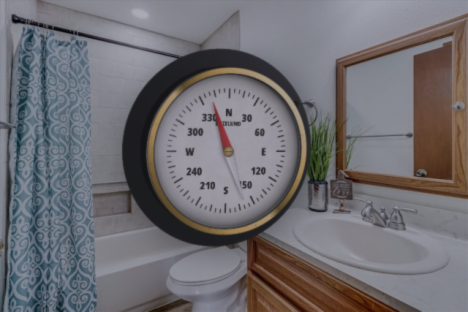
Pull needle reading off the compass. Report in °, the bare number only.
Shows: 340
